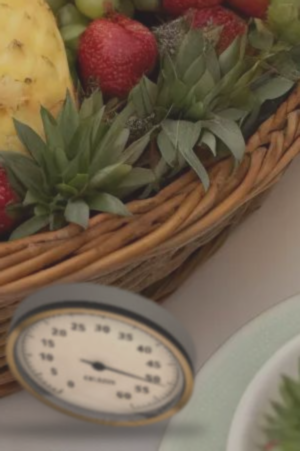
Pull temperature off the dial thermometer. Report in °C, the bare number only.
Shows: 50
